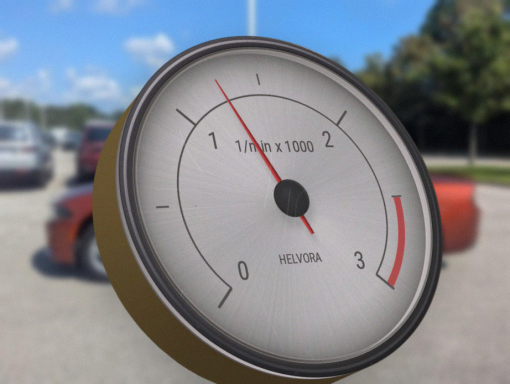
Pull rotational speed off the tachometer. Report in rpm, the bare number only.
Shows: 1250
